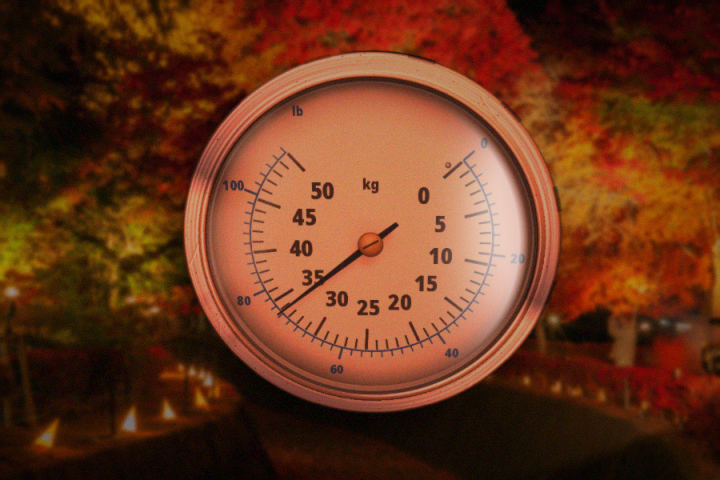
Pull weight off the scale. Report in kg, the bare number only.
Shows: 34
